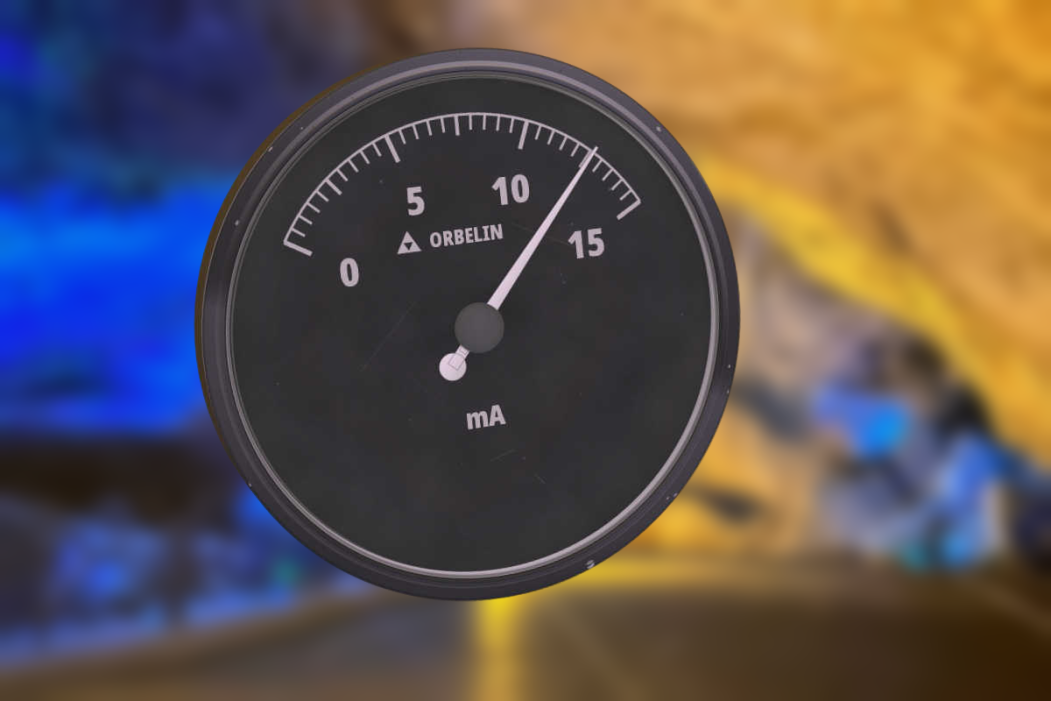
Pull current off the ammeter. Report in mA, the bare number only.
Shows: 12.5
